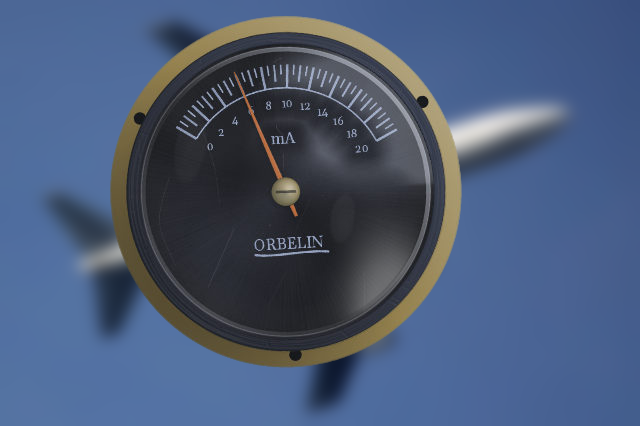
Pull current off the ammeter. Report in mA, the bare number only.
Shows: 6
